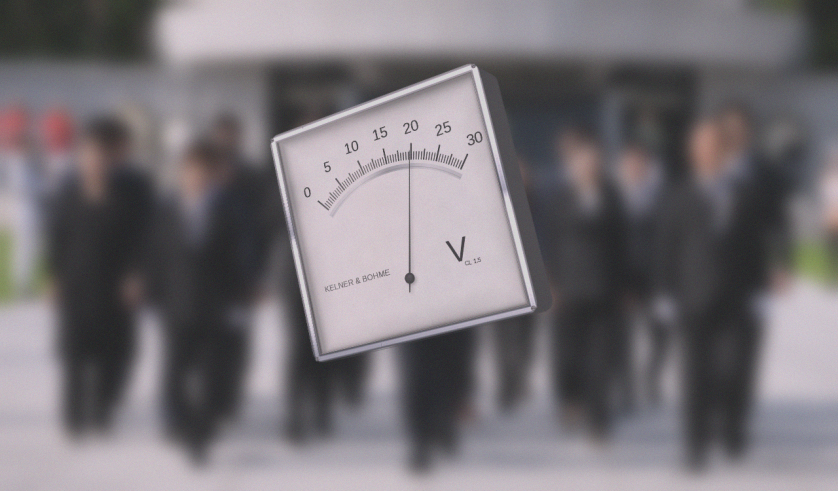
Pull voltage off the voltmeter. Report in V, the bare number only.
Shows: 20
